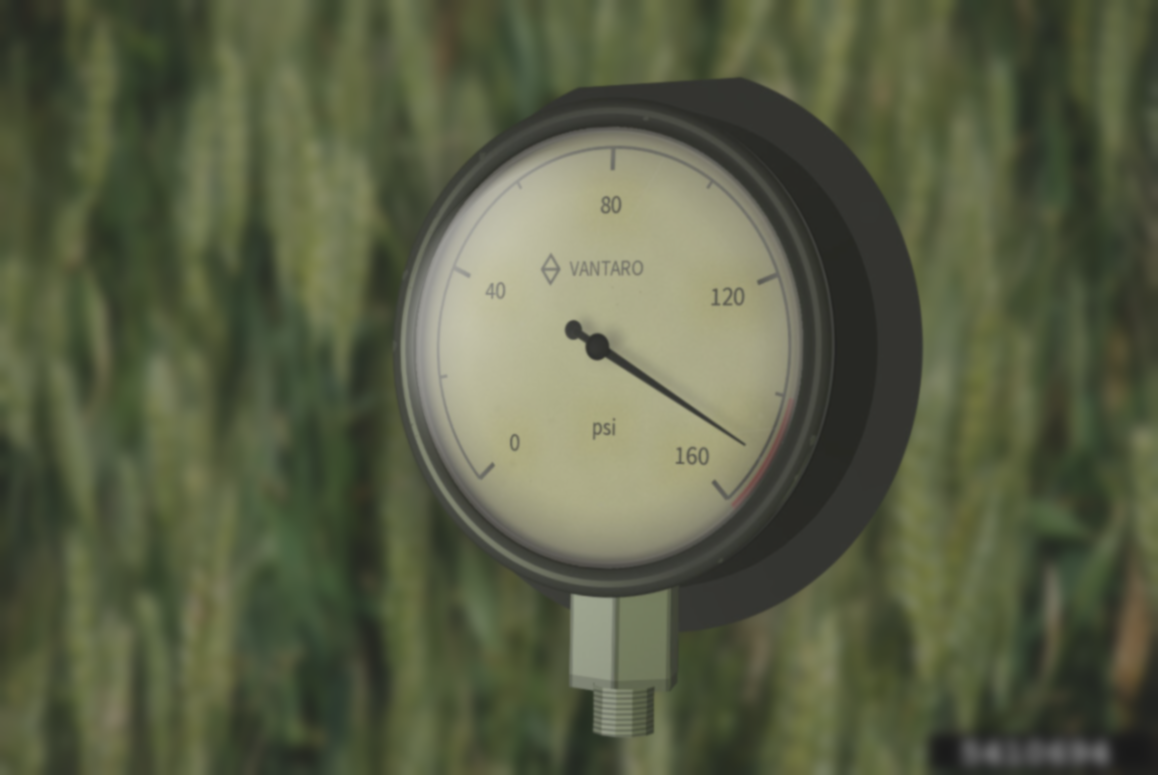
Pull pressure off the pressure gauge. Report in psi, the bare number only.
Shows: 150
